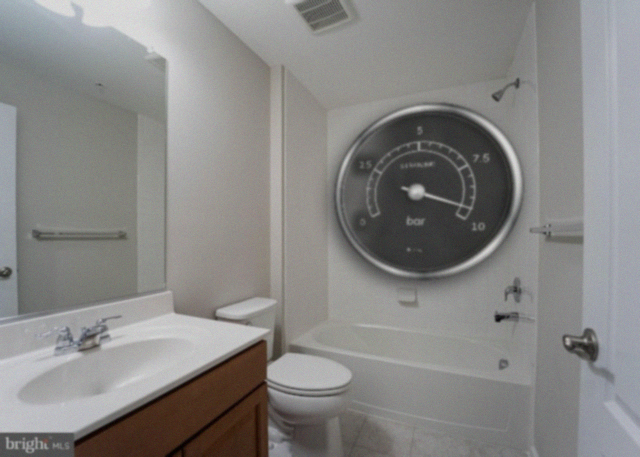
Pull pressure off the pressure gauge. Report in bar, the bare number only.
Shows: 9.5
